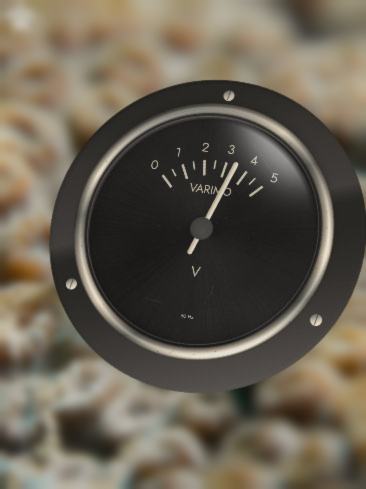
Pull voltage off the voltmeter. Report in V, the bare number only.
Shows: 3.5
